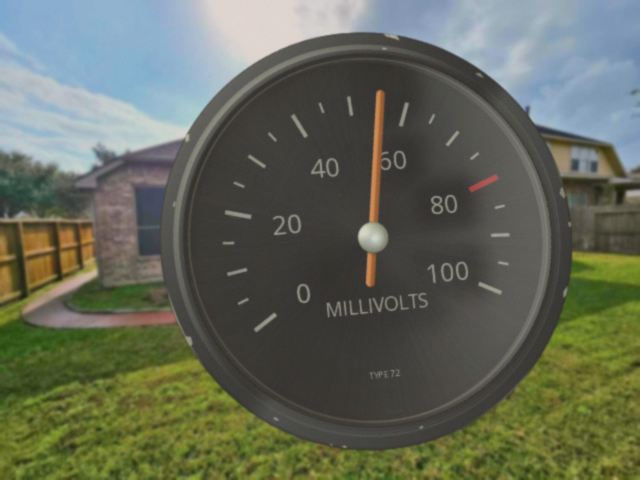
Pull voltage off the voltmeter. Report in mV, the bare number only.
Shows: 55
